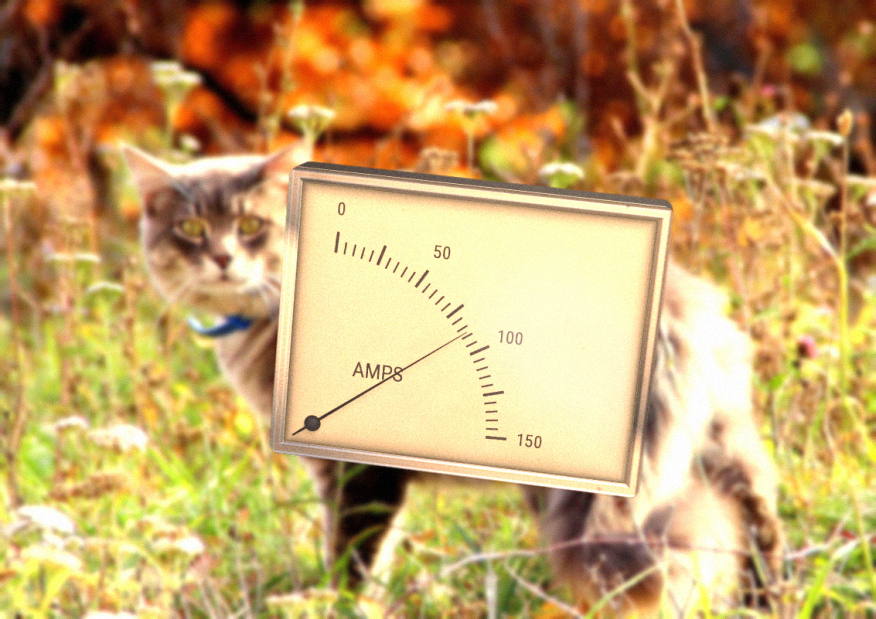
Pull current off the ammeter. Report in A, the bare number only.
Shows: 87.5
